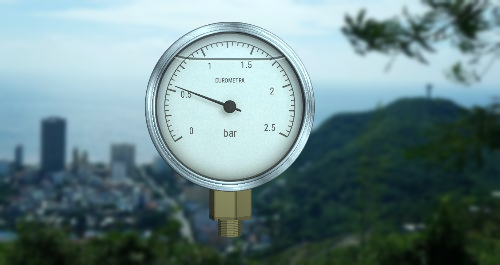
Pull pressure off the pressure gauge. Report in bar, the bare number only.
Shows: 0.55
